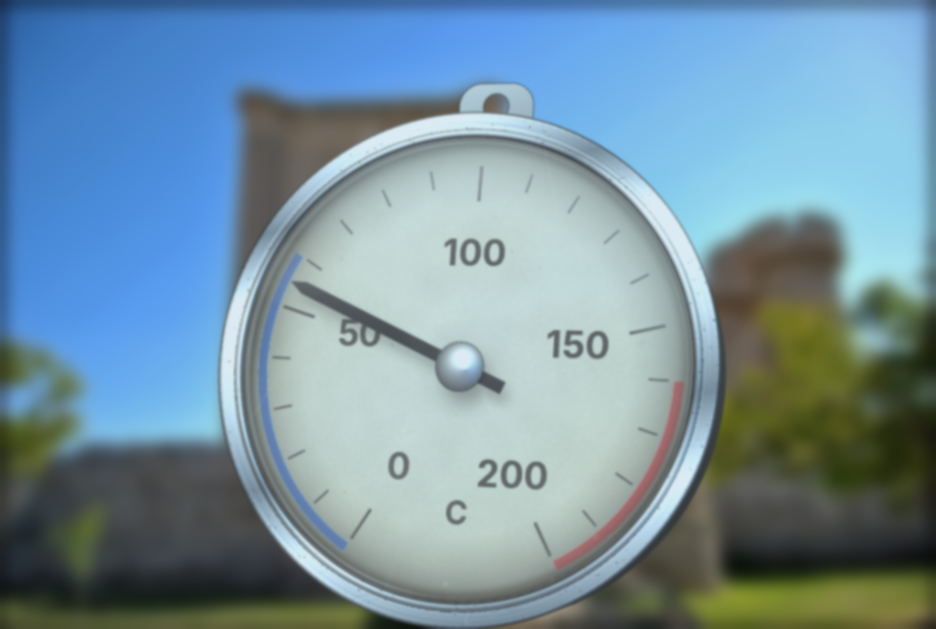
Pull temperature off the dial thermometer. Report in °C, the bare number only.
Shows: 55
